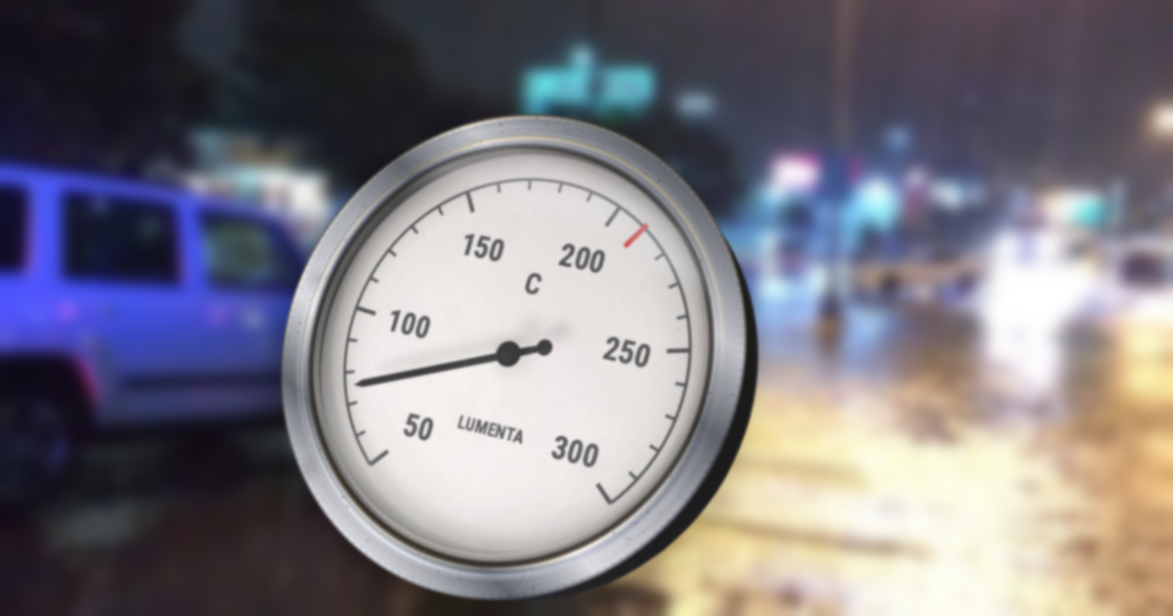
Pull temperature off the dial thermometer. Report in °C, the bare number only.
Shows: 75
